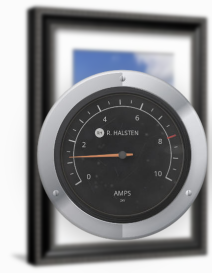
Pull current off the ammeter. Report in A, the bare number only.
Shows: 1.25
